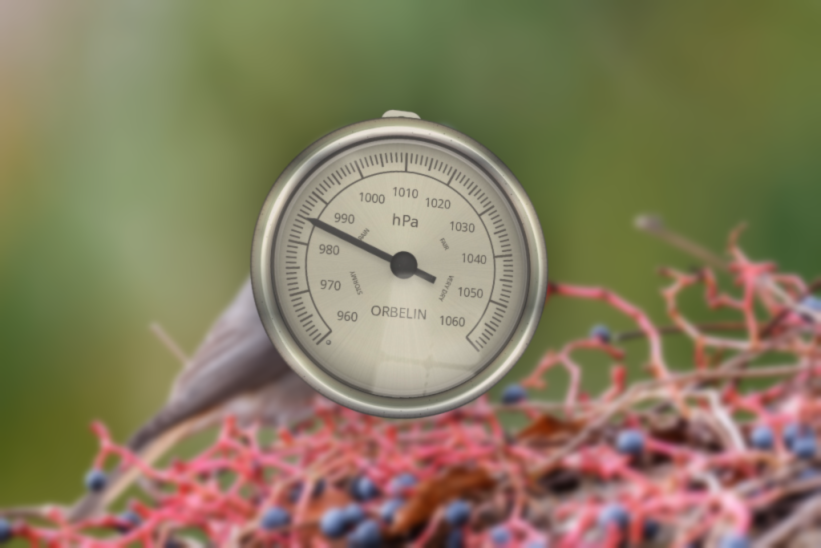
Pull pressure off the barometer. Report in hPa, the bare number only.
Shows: 985
